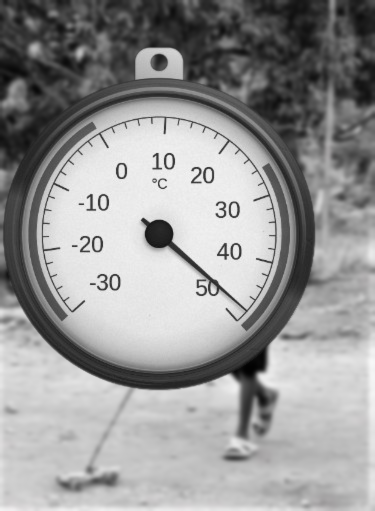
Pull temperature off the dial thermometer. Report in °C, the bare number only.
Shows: 48
